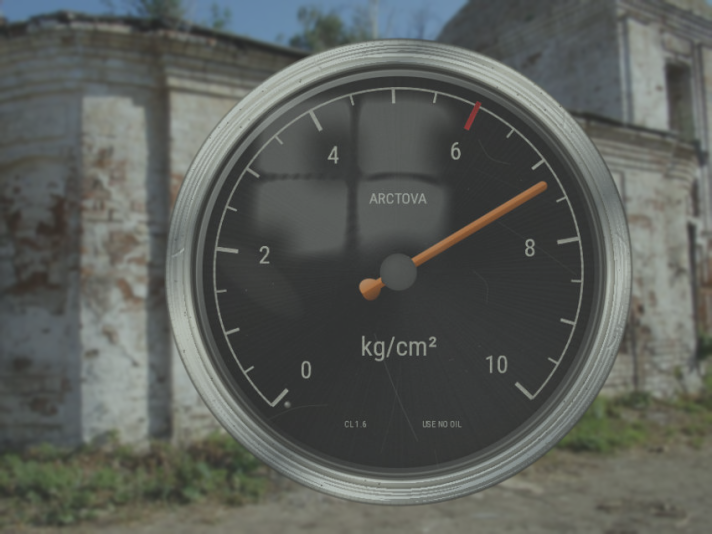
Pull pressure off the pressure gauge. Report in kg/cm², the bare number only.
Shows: 7.25
